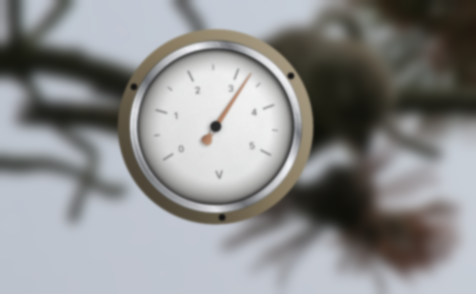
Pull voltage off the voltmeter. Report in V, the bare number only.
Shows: 3.25
